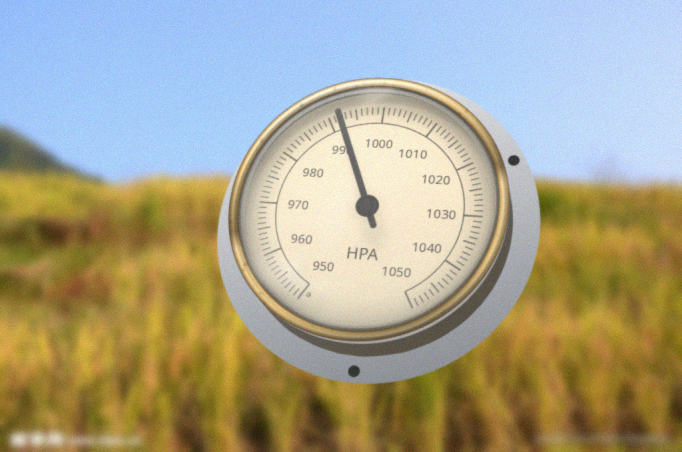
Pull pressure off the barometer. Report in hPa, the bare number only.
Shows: 992
